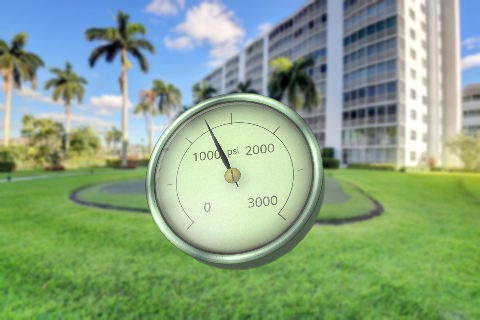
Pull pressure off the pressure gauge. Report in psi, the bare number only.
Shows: 1250
